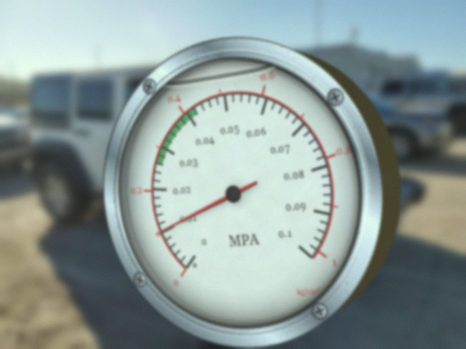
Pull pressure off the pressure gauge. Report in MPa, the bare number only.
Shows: 0.01
